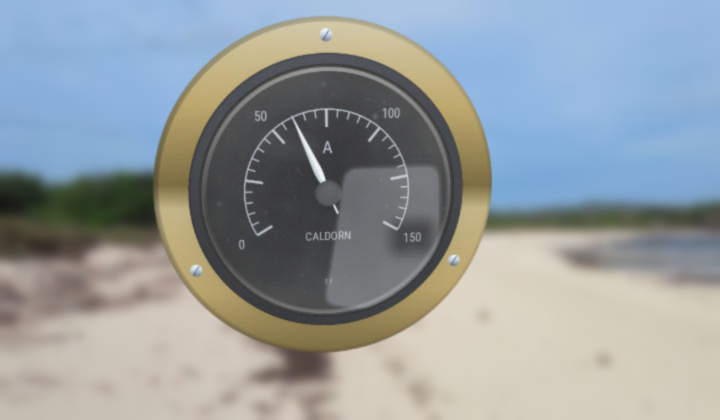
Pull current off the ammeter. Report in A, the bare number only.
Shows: 60
